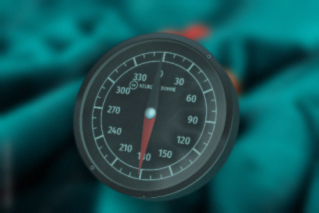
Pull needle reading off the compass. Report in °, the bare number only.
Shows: 180
